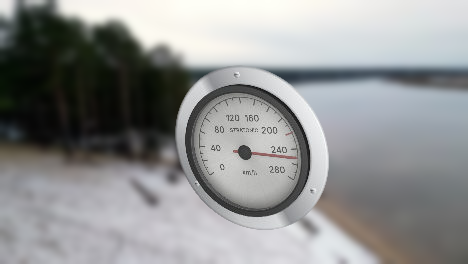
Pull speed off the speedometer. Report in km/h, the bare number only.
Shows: 250
